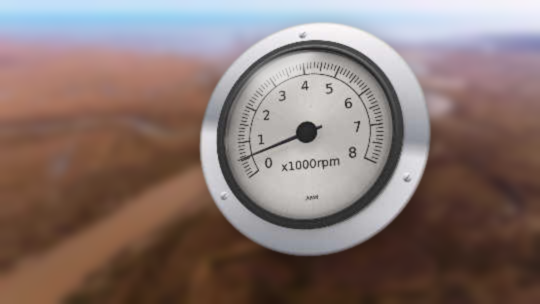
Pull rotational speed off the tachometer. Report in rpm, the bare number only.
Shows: 500
